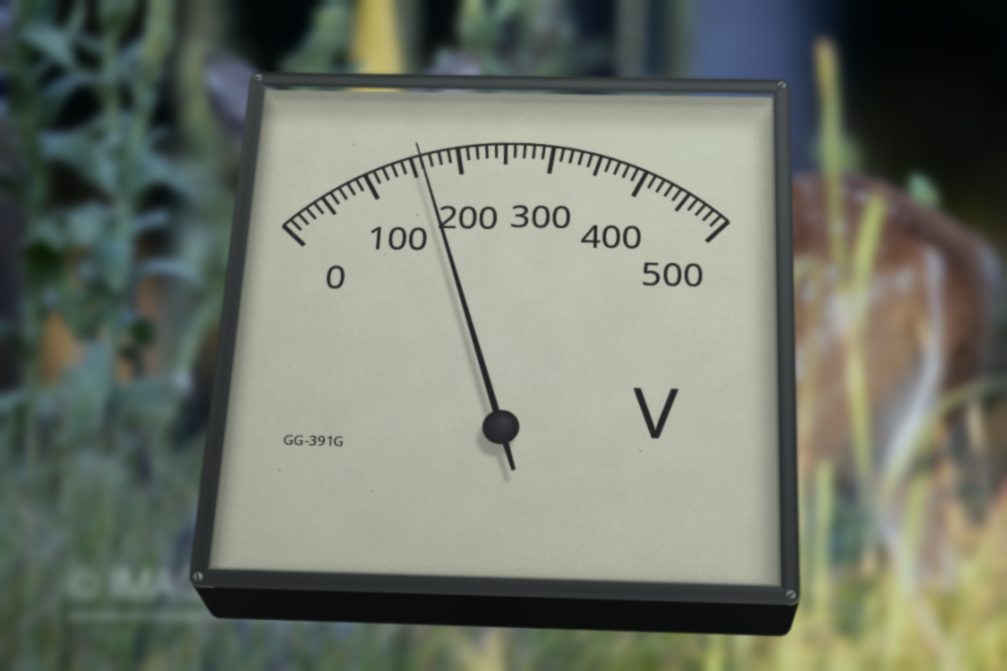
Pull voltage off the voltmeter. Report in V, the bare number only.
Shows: 160
